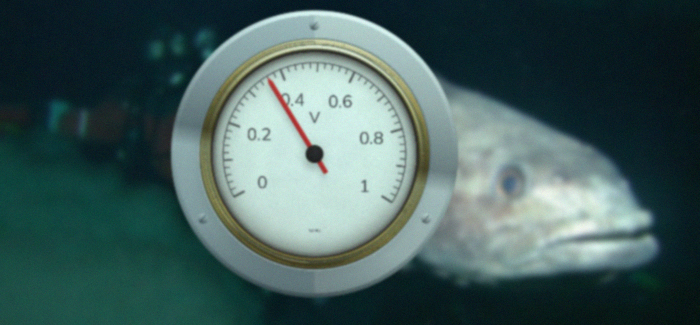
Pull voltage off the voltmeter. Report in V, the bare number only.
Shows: 0.36
